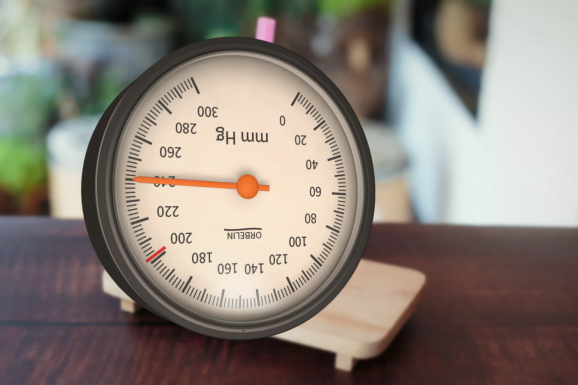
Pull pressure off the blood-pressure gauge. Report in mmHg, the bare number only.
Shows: 240
